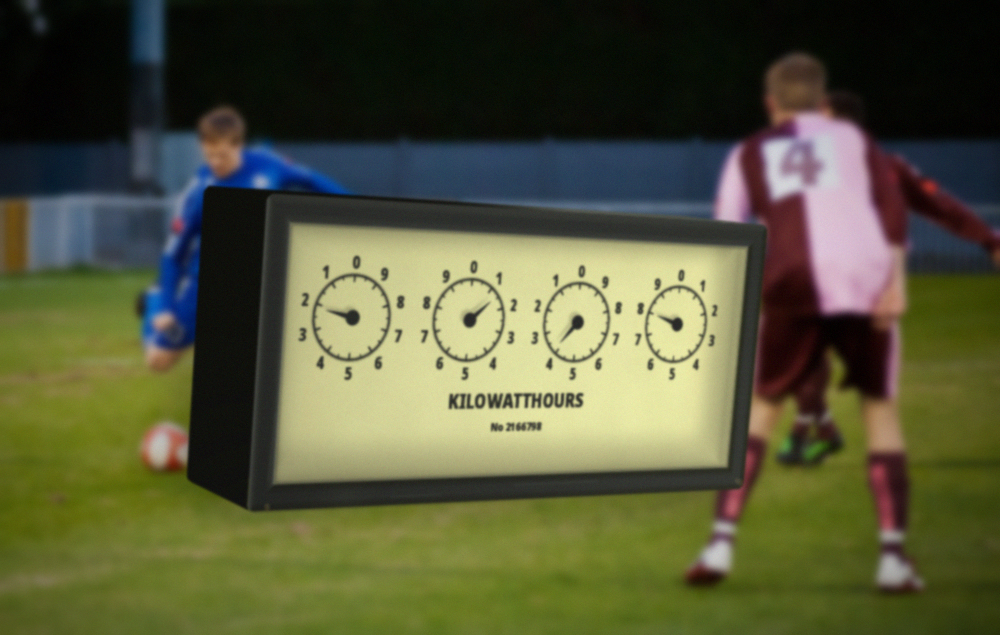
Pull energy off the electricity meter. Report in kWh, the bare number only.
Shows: 2138
